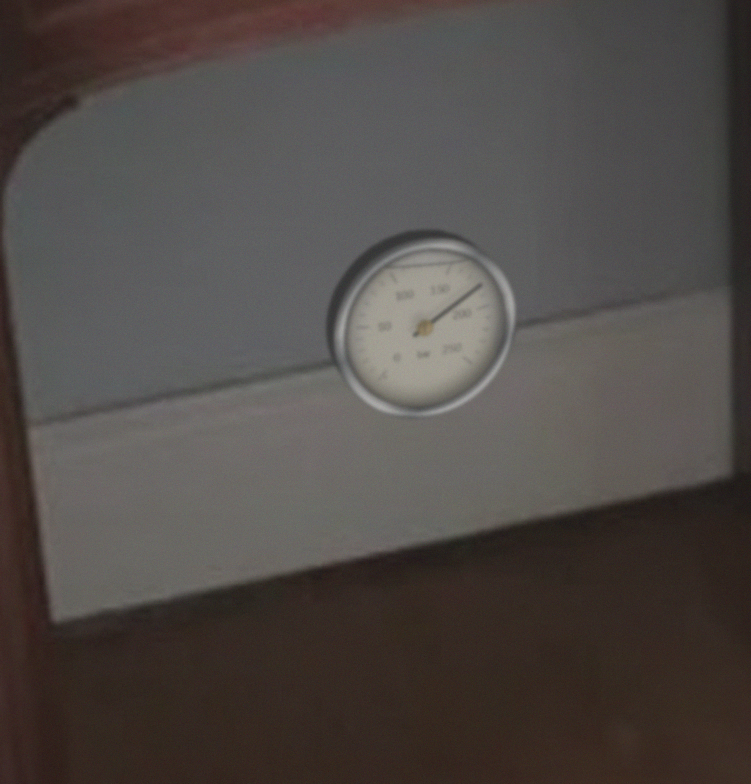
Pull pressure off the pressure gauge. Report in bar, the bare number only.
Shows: 180
